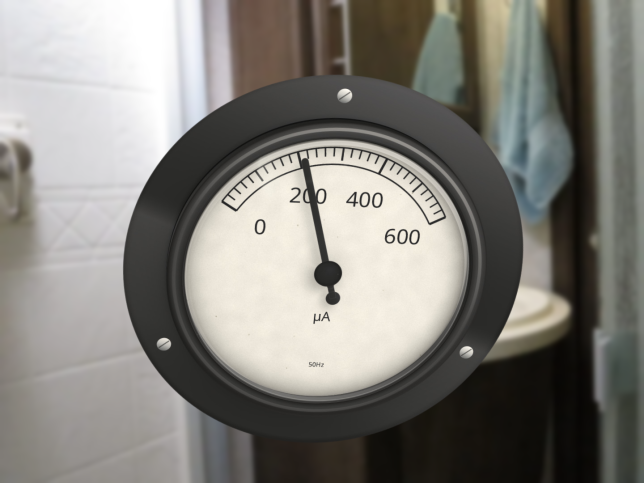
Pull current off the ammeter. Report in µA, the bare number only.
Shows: 210
